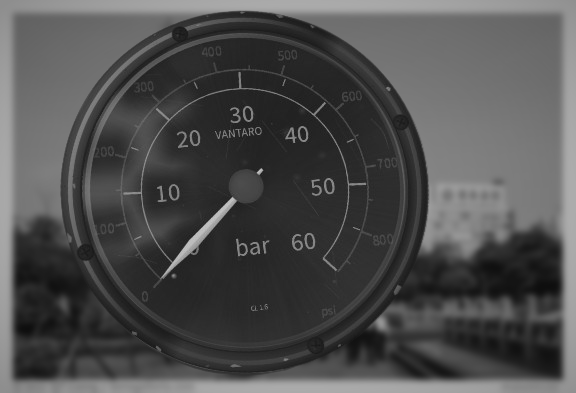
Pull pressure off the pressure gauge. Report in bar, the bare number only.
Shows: 0
